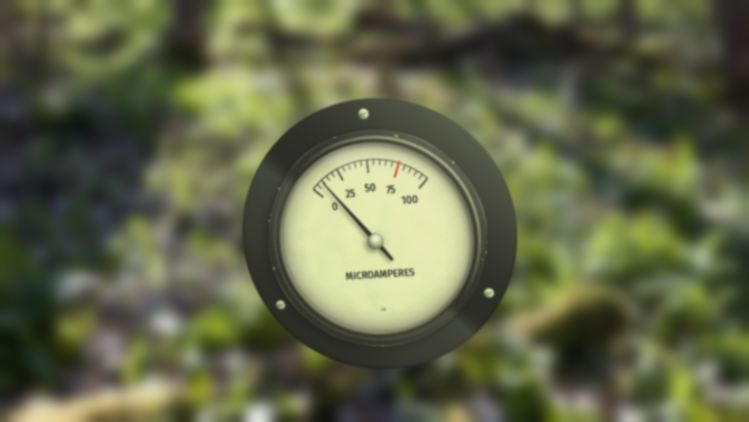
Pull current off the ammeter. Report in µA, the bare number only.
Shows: 10
